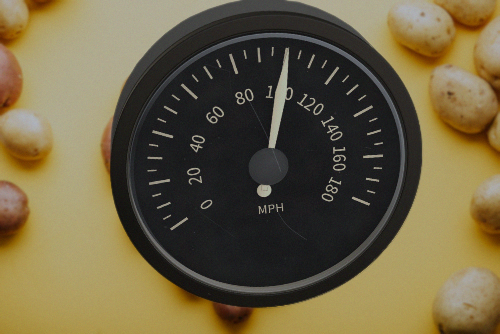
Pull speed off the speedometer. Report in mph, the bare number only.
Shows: 100
